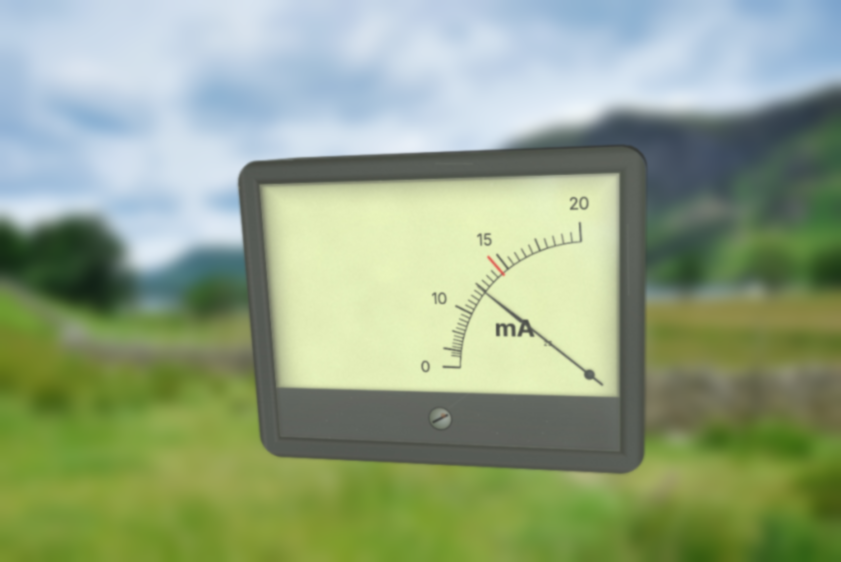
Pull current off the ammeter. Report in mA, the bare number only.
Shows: 12.5
